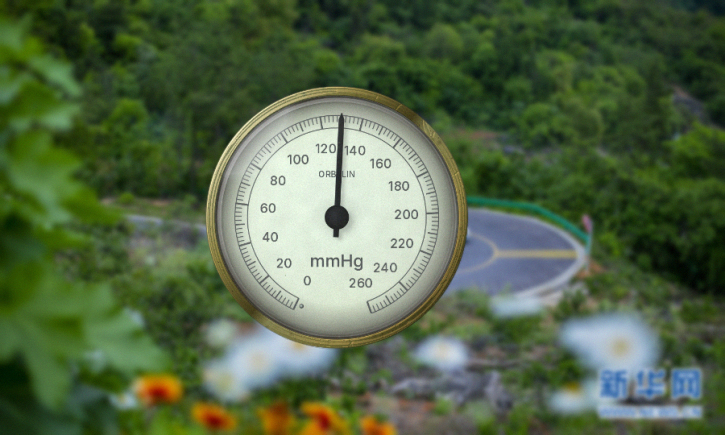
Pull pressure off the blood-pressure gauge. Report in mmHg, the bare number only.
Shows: 130
